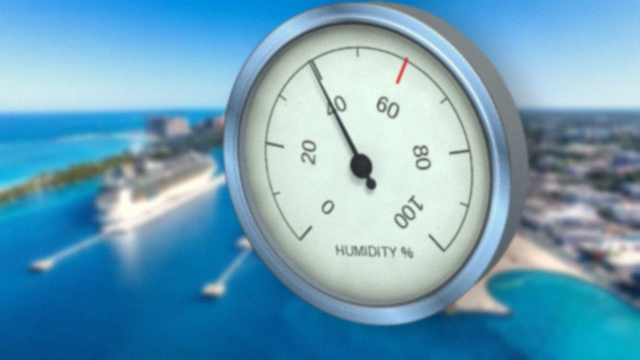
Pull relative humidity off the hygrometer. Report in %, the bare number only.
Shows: 40
